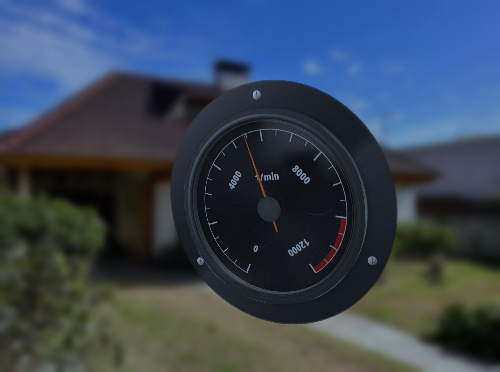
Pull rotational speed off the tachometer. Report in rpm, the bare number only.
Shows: 5500
